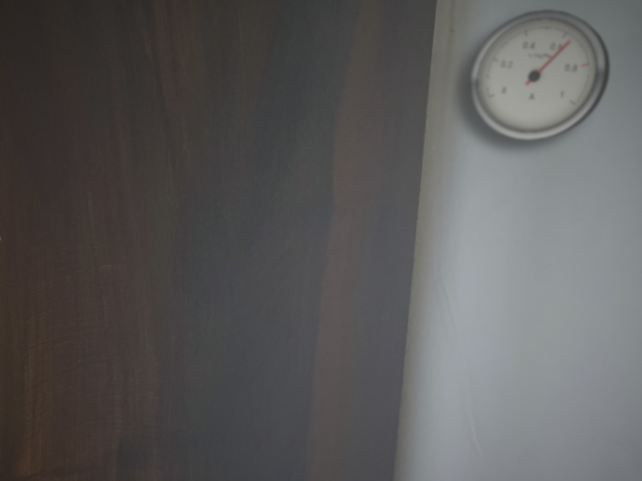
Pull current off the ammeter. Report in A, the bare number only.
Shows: 0.65
